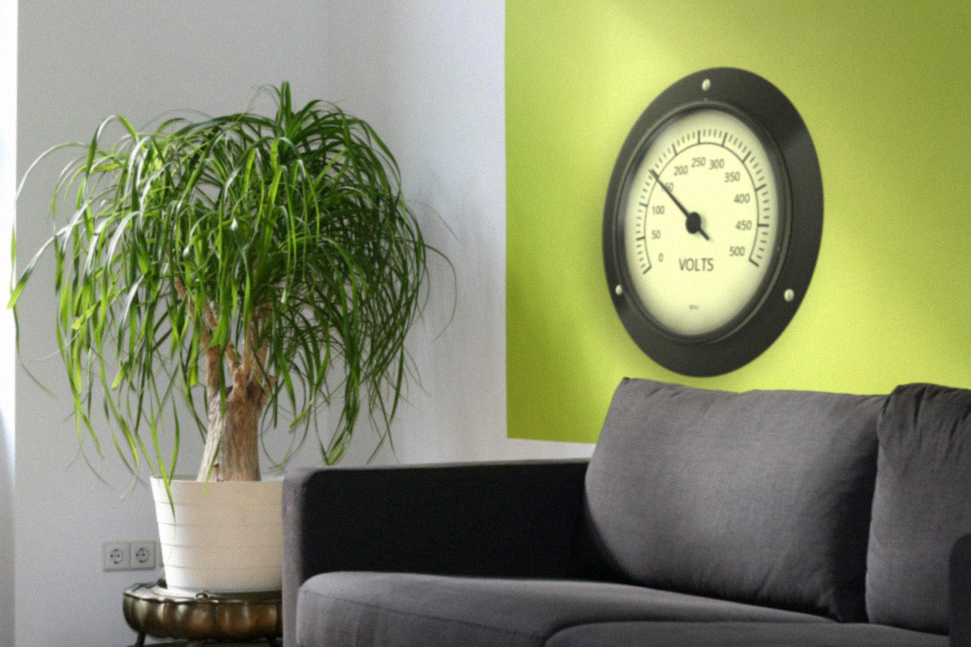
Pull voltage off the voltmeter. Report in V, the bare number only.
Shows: 150
